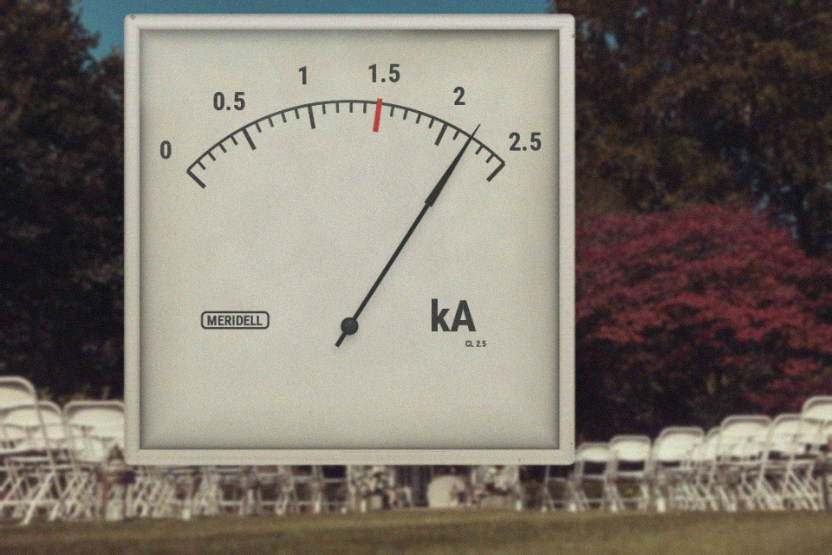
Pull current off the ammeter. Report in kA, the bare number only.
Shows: 2.2
